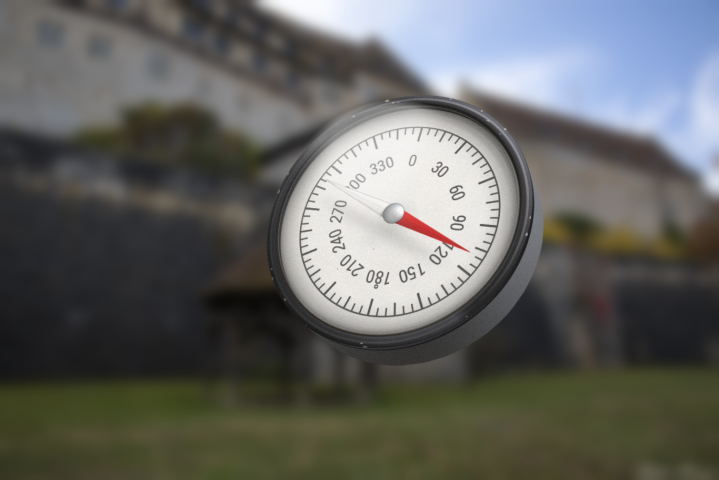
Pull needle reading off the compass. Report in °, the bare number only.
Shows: 110
